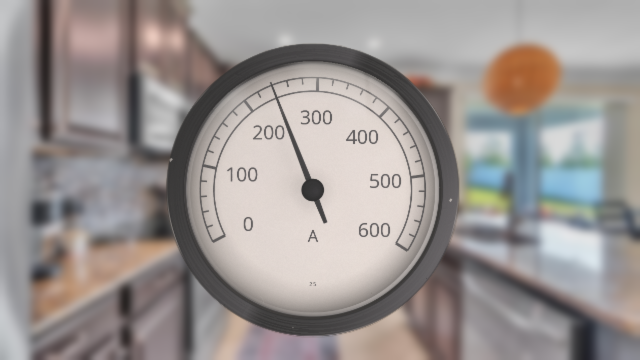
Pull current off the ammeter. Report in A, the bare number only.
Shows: 240
